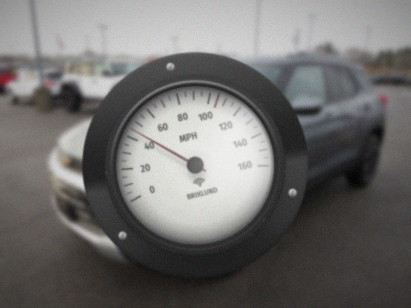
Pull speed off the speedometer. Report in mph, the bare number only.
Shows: 45
